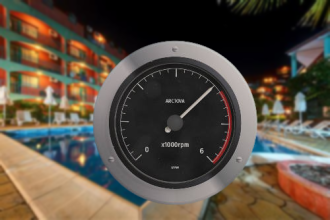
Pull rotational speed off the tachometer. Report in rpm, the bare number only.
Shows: 4000
